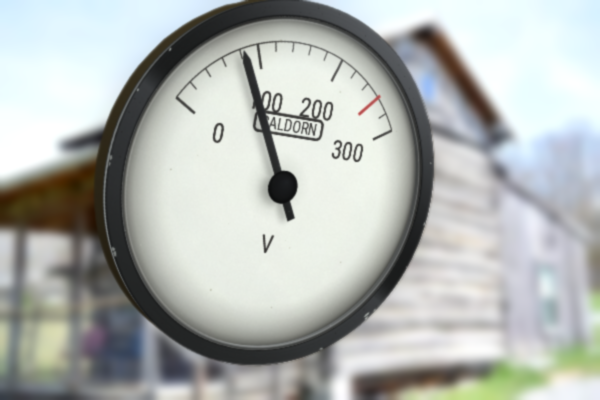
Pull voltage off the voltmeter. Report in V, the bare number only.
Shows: 80
